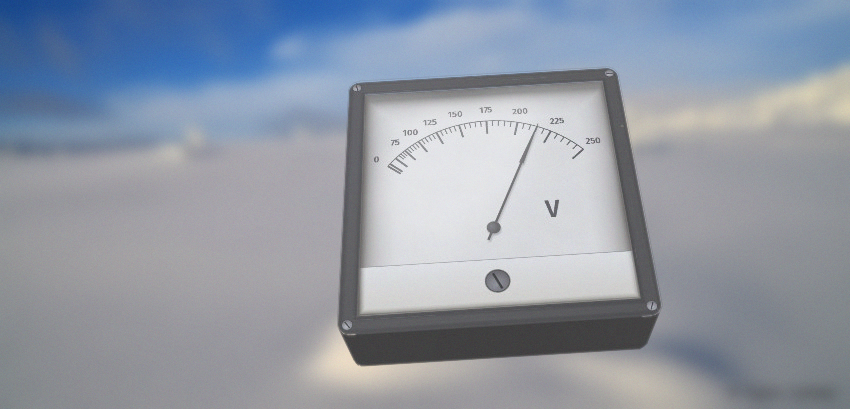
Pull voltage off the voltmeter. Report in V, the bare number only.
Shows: 215
